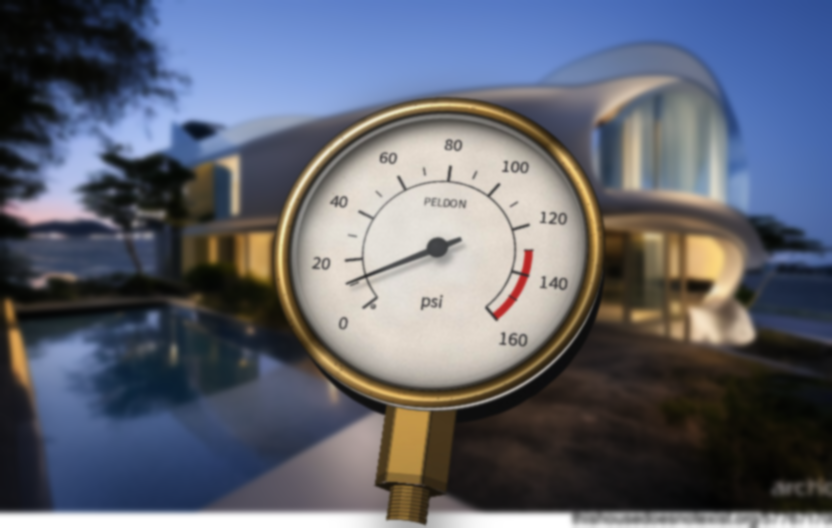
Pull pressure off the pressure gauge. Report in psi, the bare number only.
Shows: 10
